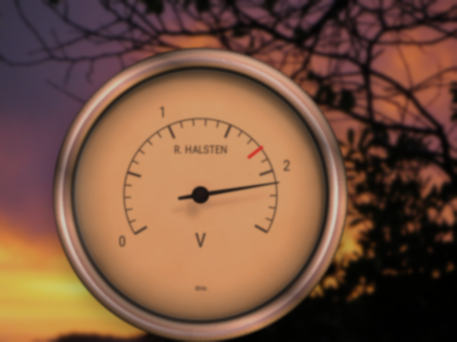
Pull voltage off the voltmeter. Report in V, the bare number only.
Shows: 2.1
